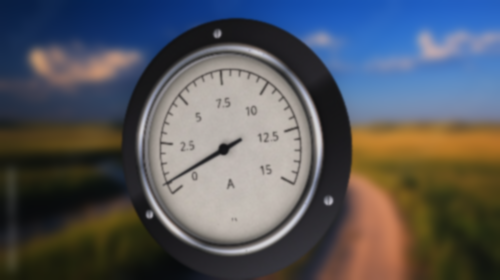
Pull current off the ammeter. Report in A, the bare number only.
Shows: 0.5
